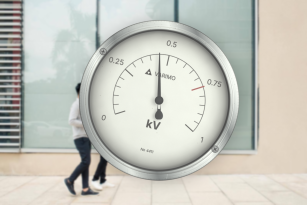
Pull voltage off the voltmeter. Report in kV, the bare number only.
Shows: 0.45
